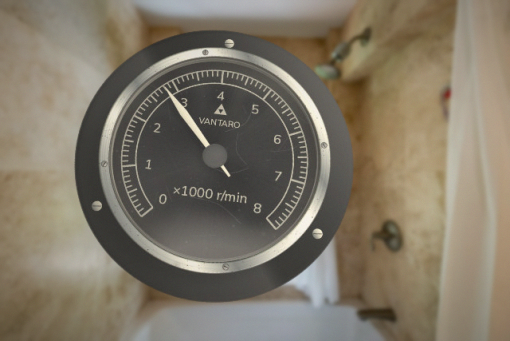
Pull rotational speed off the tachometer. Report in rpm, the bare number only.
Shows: 2800
